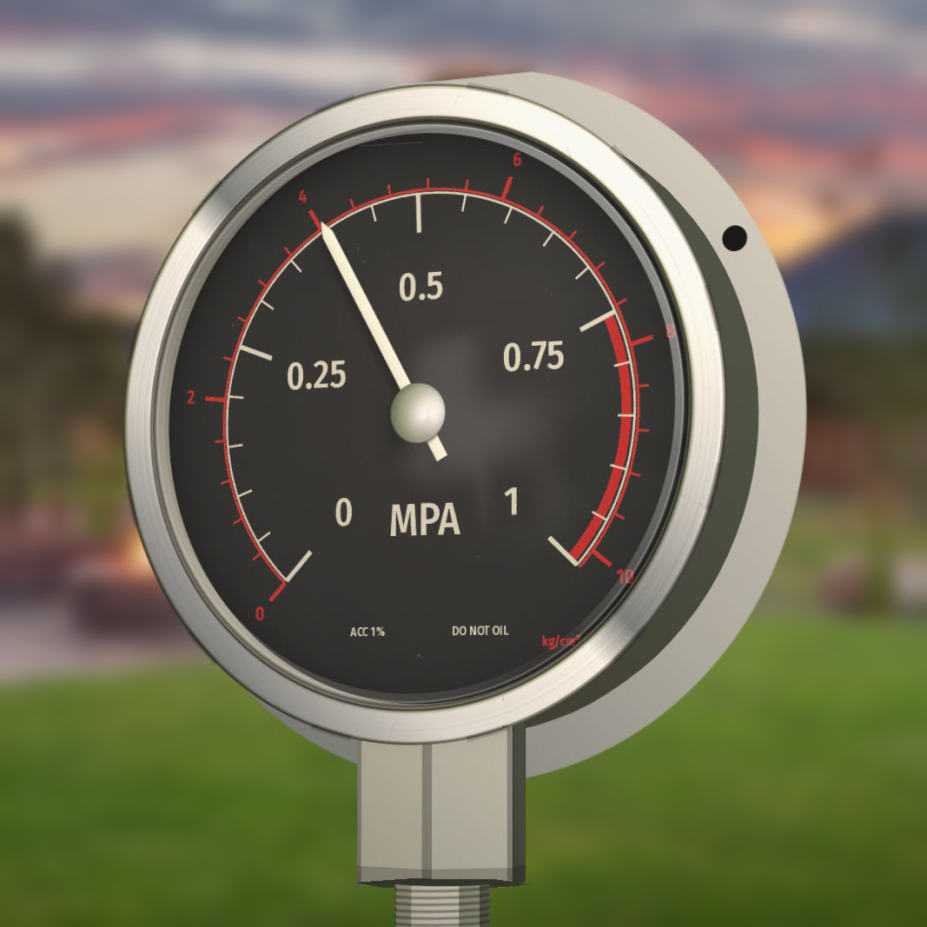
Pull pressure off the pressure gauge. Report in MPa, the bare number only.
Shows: 0.4
